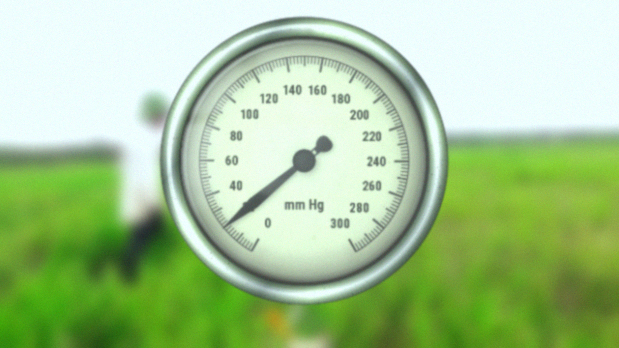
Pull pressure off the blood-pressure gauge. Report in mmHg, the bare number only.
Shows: 20
